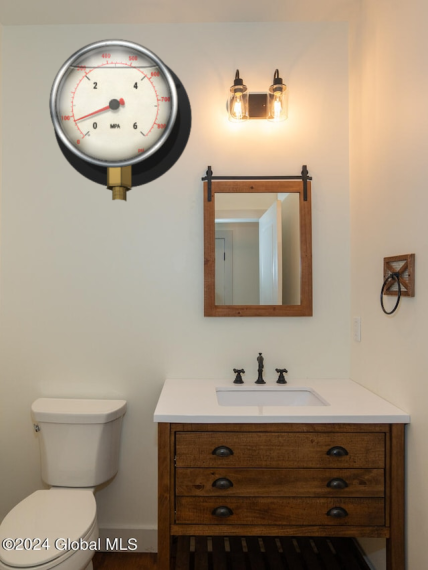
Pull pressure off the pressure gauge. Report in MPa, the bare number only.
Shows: 0.5
